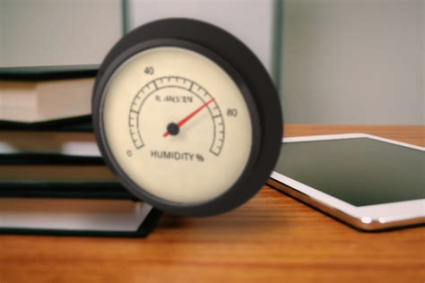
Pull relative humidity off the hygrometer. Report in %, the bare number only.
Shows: 72
